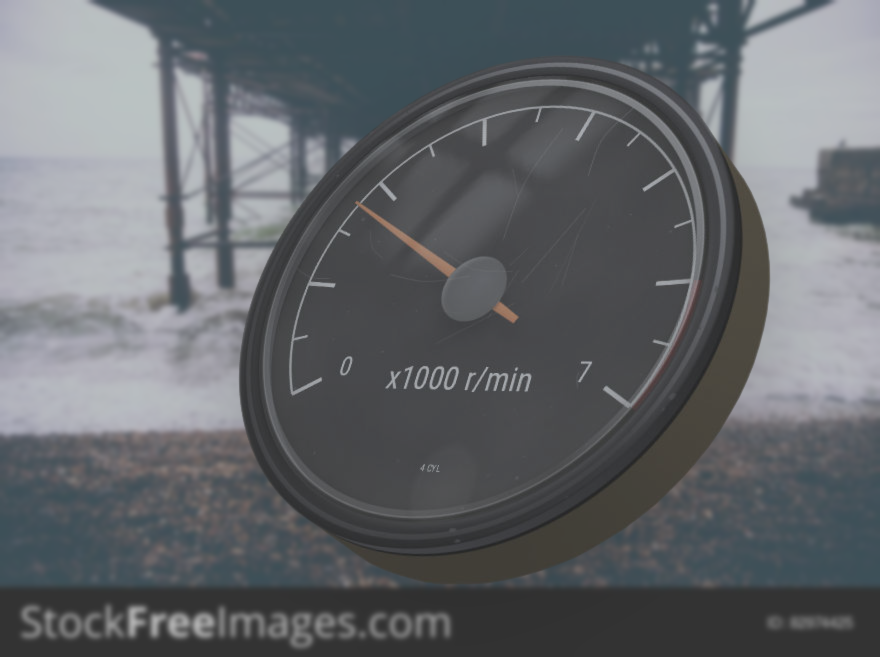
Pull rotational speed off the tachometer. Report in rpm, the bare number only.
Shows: 1750
